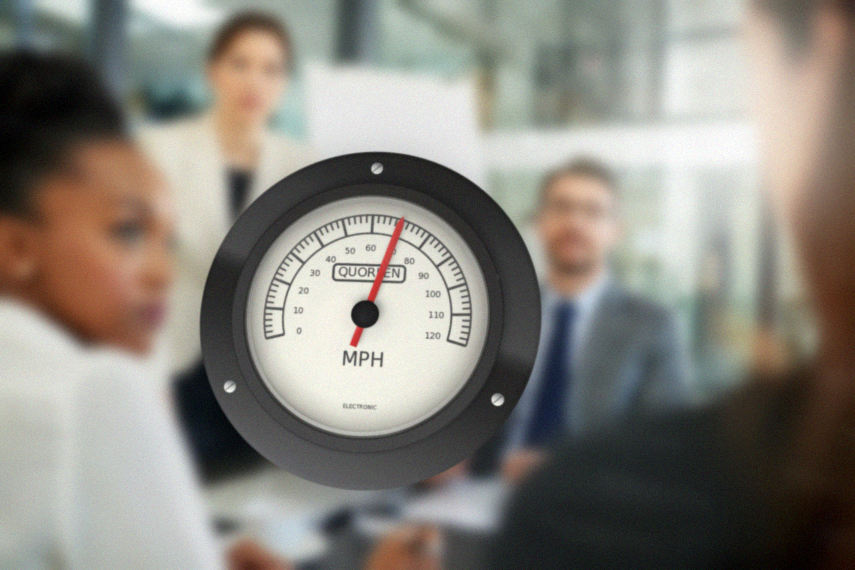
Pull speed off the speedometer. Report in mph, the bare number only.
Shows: 70
